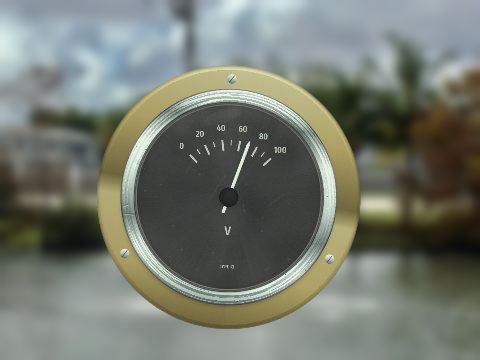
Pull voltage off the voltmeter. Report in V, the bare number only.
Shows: 70
